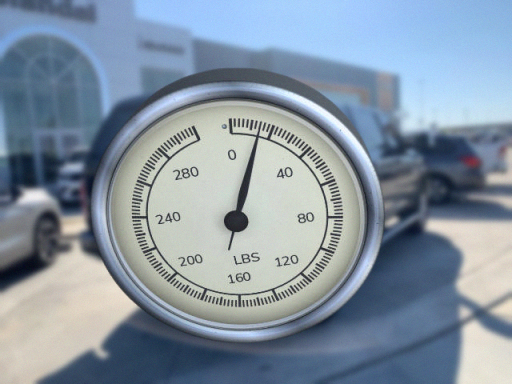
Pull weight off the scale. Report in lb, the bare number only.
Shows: 14
